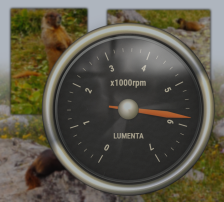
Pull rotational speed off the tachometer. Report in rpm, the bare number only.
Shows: 5800
